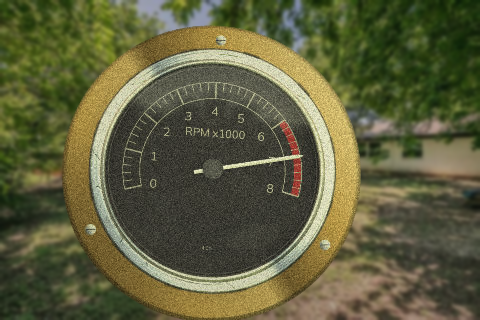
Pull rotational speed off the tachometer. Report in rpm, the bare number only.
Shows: 7000
